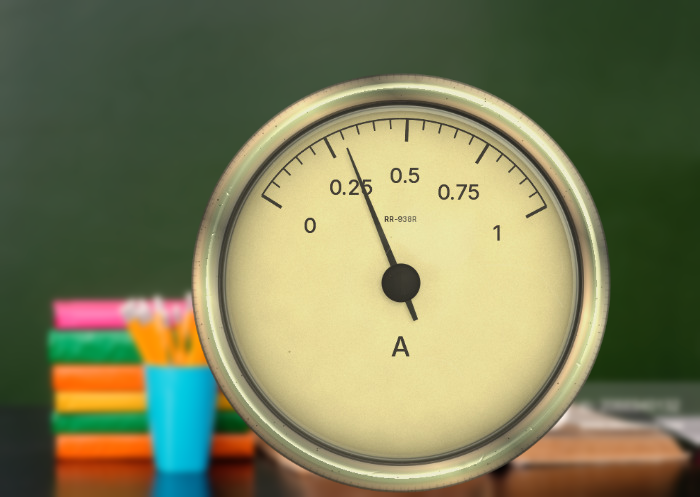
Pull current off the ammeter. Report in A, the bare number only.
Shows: 0.3
